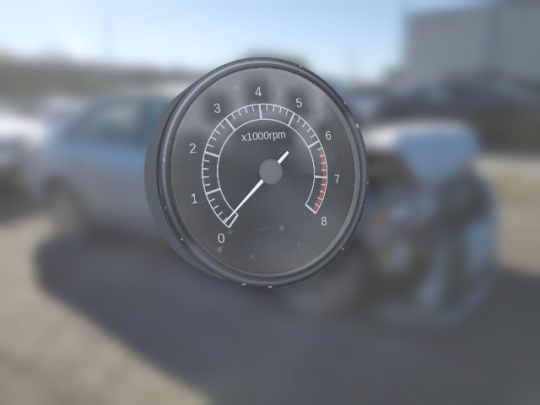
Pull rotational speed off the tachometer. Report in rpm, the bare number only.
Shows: 200
